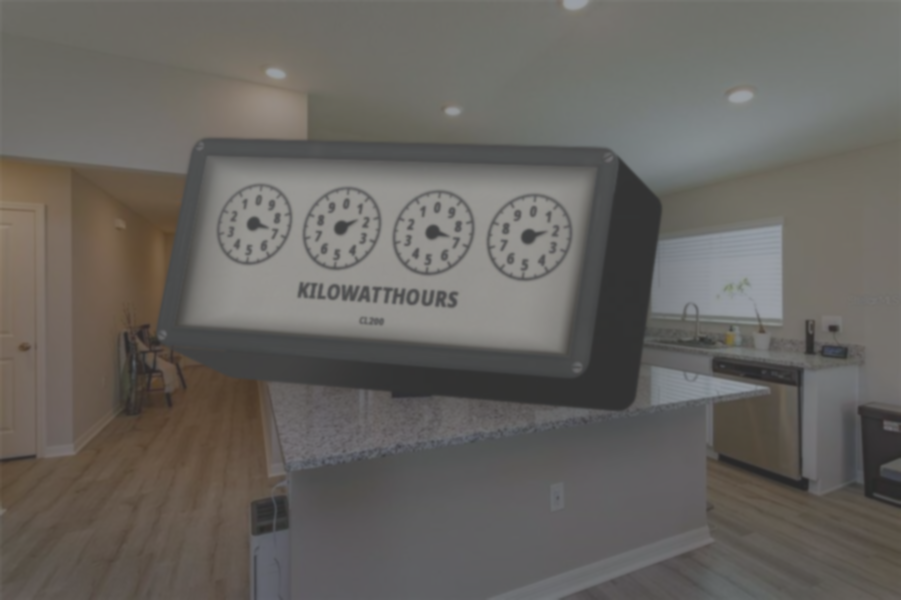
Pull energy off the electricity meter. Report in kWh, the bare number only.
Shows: 7172
